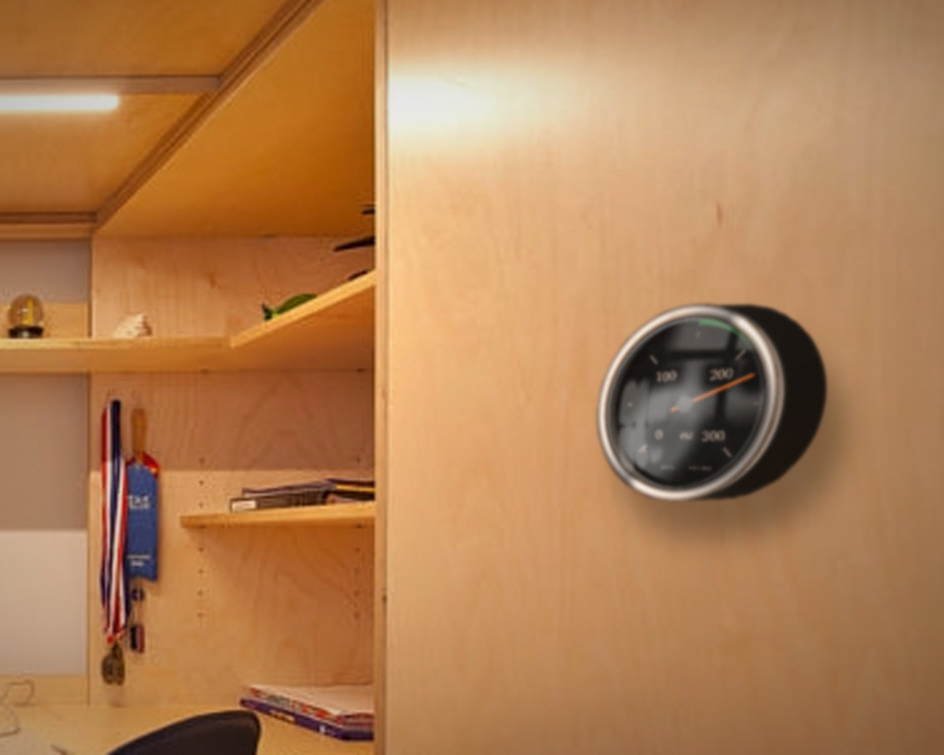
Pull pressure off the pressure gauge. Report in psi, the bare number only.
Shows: 225
